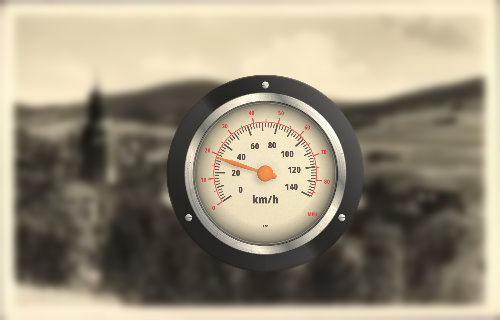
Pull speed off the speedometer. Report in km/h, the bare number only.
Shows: 30
